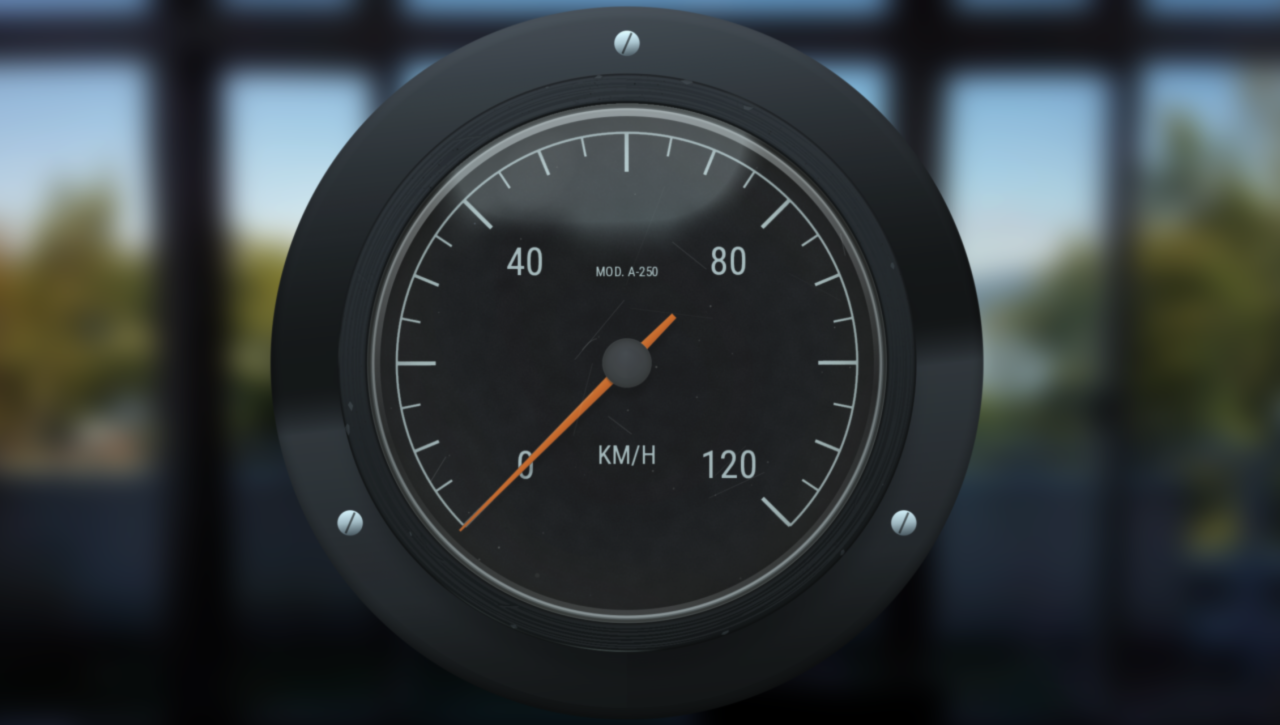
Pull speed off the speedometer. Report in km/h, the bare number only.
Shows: 0
